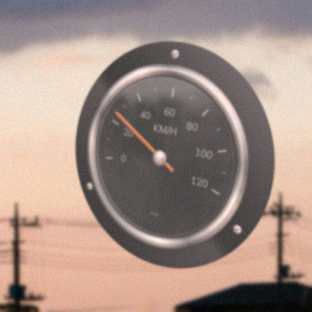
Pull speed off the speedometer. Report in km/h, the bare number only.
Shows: 25
